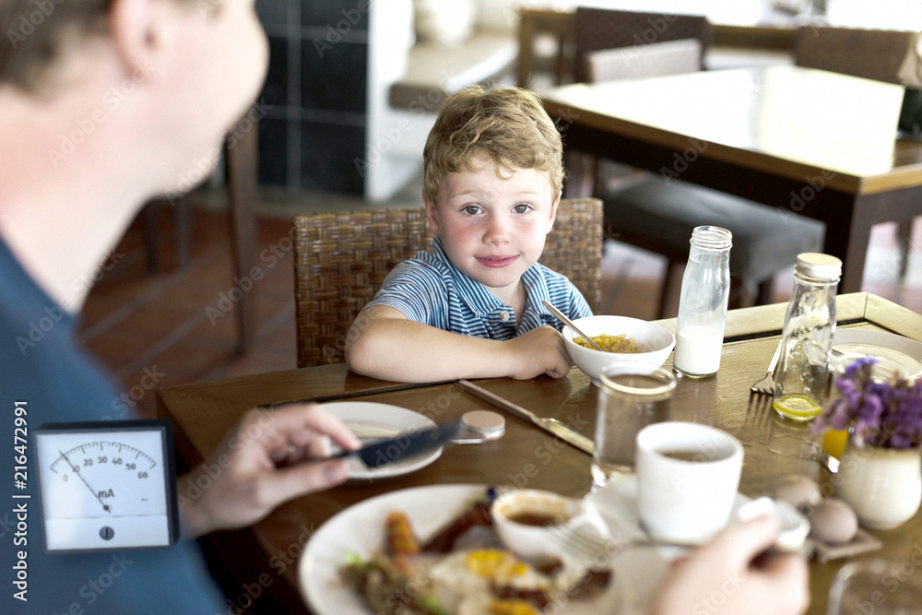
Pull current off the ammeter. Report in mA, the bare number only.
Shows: 10
